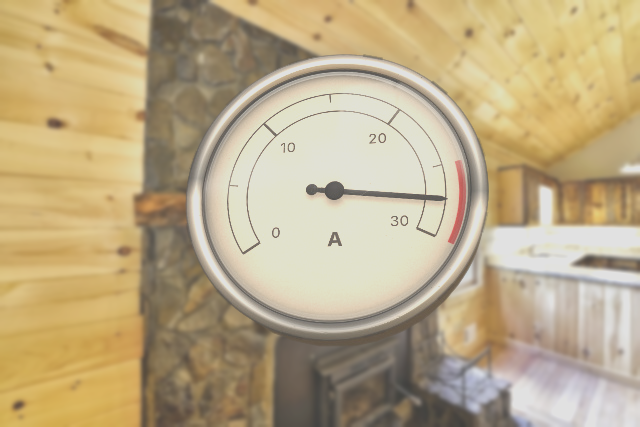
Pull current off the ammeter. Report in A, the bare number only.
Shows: 27.5
